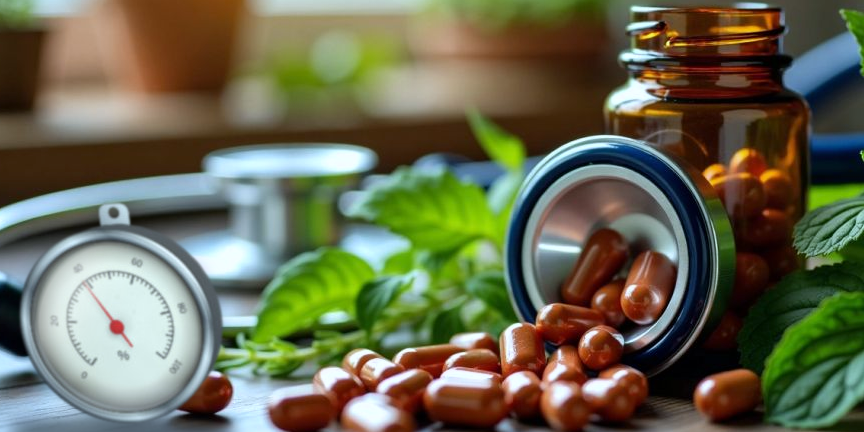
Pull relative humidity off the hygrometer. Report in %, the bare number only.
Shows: 40
